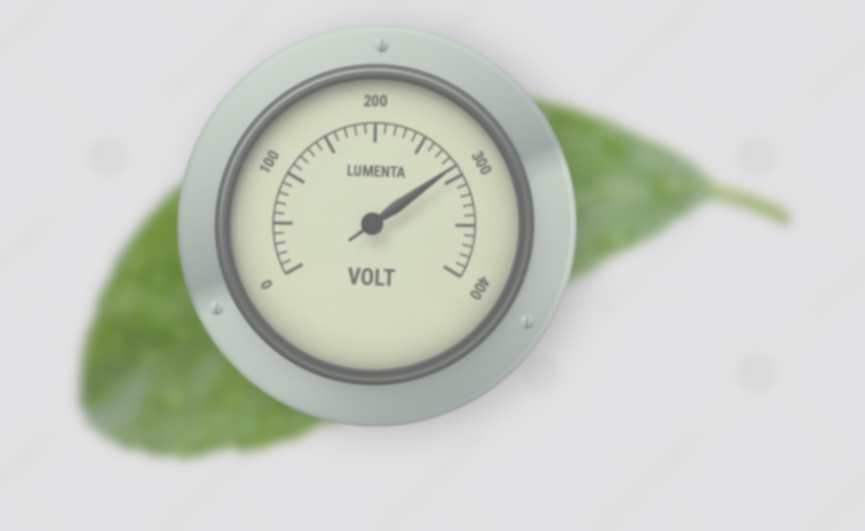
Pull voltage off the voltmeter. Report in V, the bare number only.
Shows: 290
